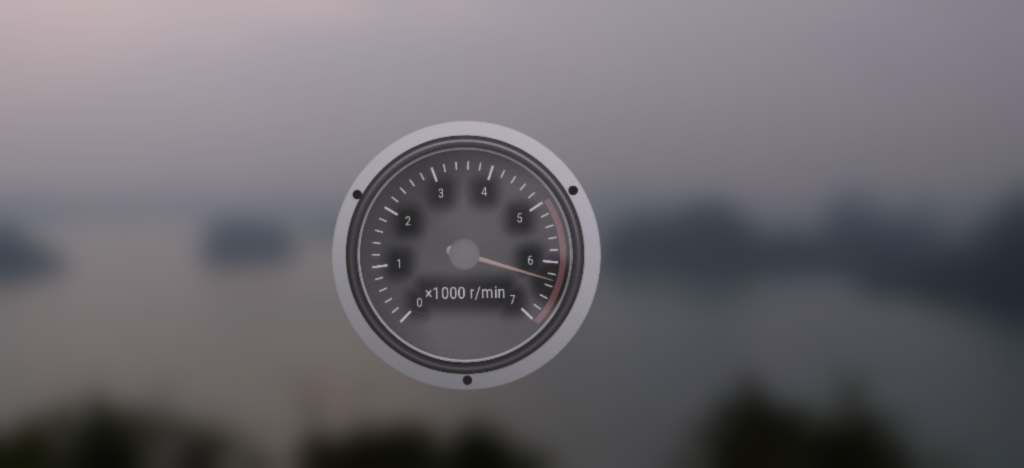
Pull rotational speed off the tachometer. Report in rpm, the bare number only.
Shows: 6300
